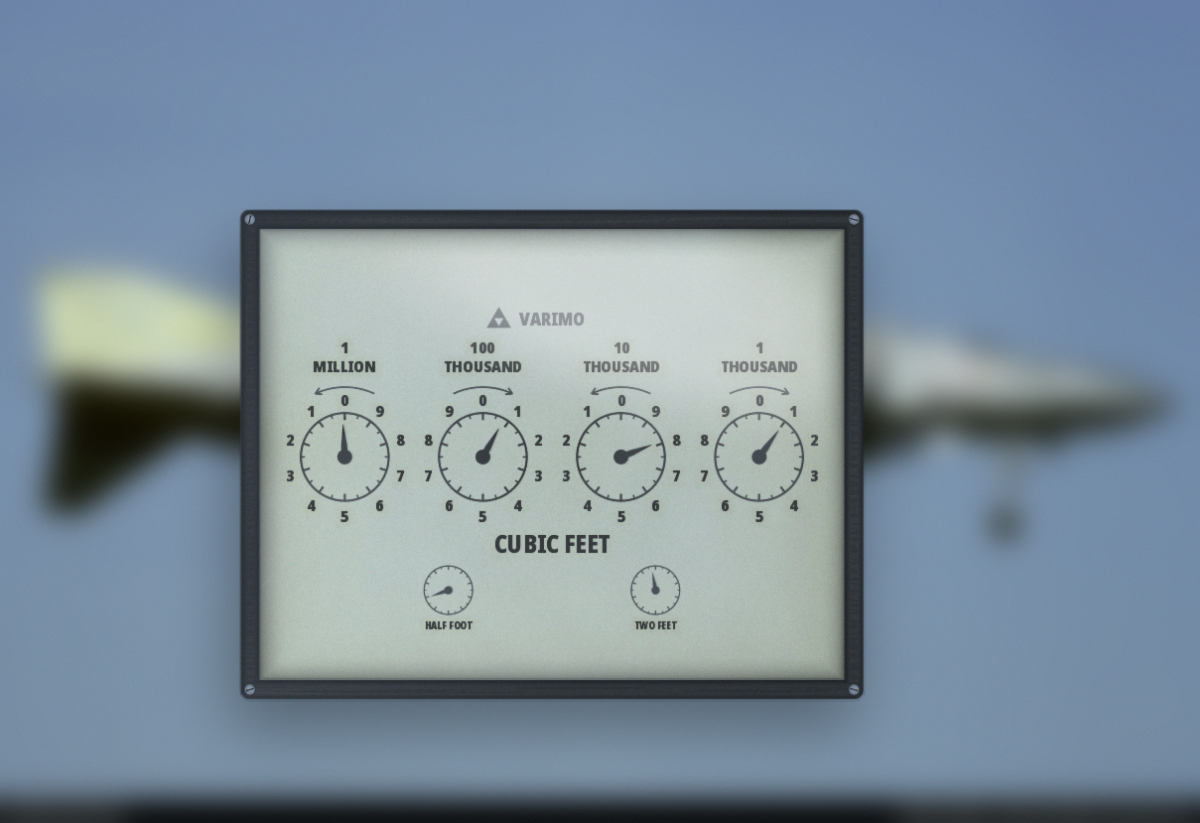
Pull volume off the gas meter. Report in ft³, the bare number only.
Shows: 8100
